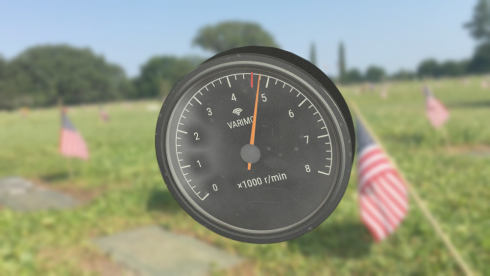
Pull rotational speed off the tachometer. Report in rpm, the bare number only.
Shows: 4800
